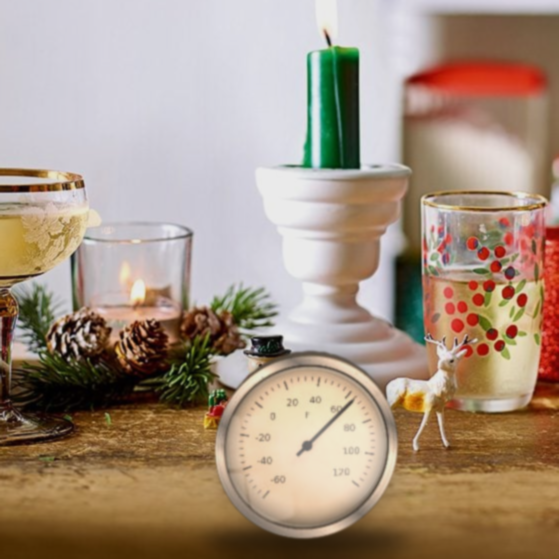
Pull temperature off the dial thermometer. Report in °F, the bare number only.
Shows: 64
